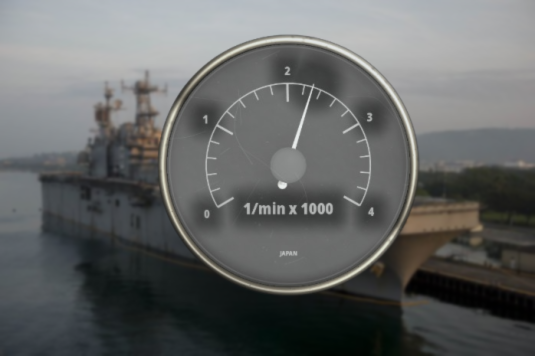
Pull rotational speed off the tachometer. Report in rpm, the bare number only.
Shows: 2300
